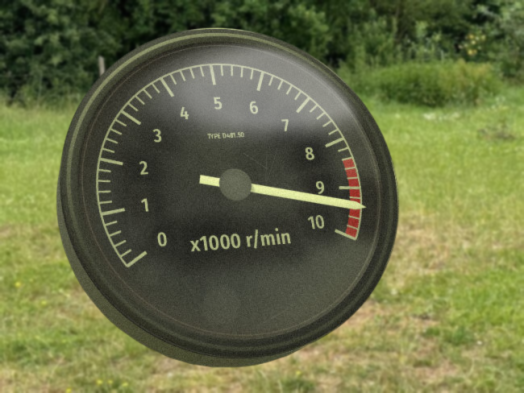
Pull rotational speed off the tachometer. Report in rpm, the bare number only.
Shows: 9400
